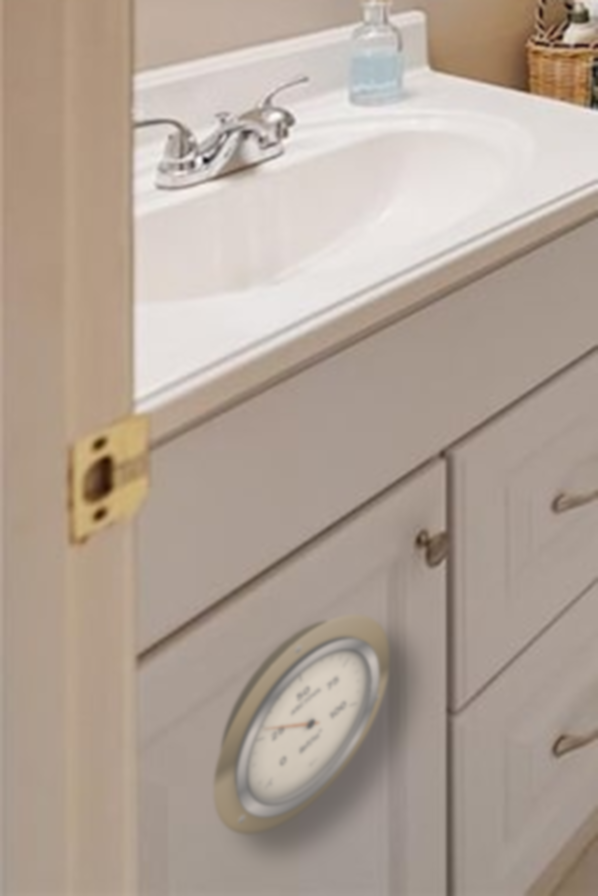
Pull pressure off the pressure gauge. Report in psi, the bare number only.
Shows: 30
